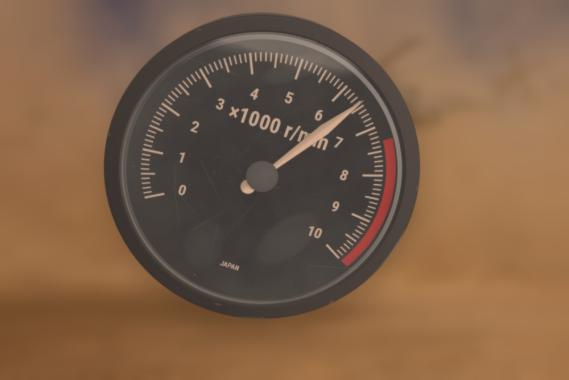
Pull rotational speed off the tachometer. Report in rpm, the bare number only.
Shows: 6400
